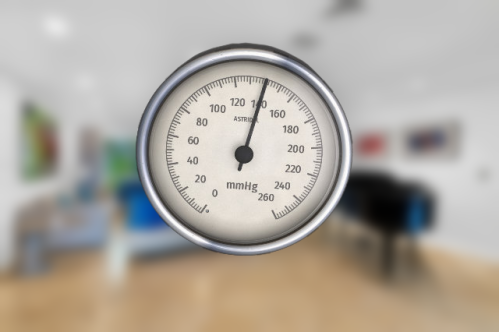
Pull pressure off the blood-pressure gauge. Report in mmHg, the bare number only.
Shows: 140
